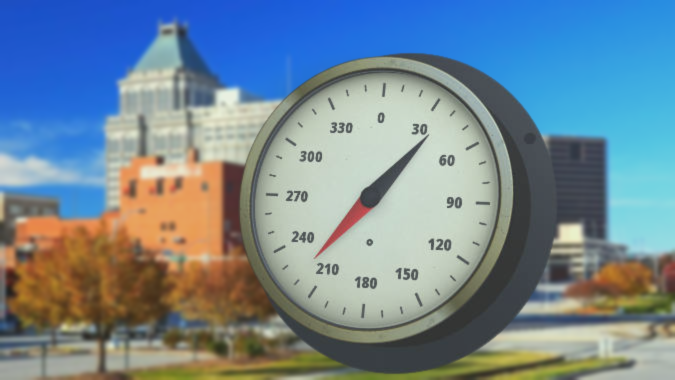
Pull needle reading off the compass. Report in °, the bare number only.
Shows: 220
